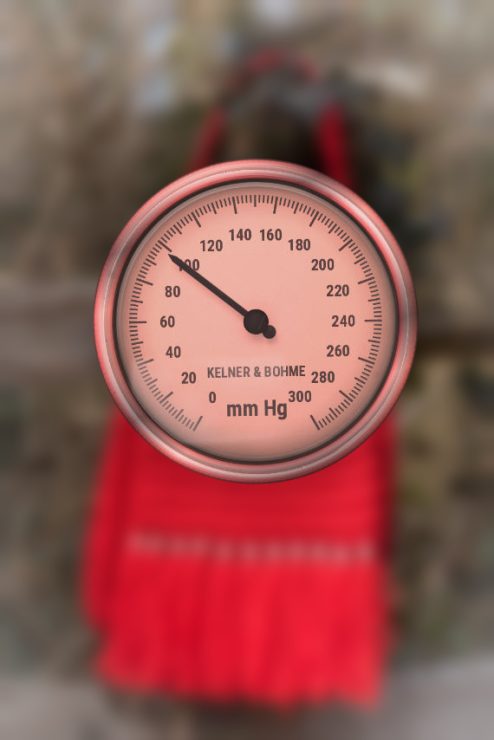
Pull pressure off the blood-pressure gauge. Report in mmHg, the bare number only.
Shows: 98
